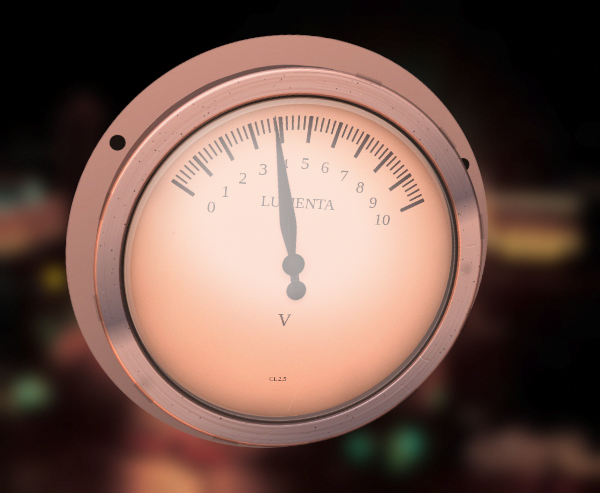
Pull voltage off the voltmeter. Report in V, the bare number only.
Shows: 3.8
